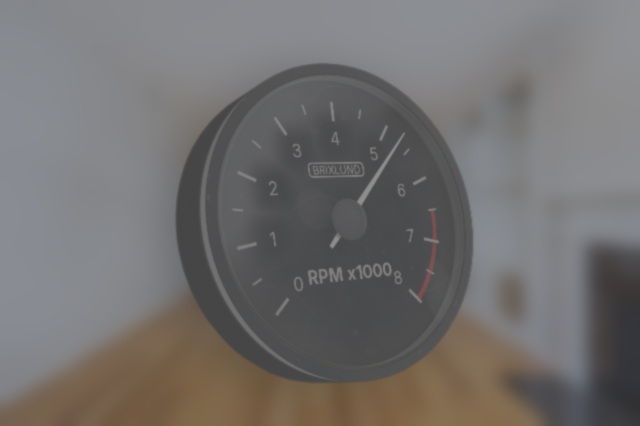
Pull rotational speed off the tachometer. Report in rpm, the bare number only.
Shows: 5250
